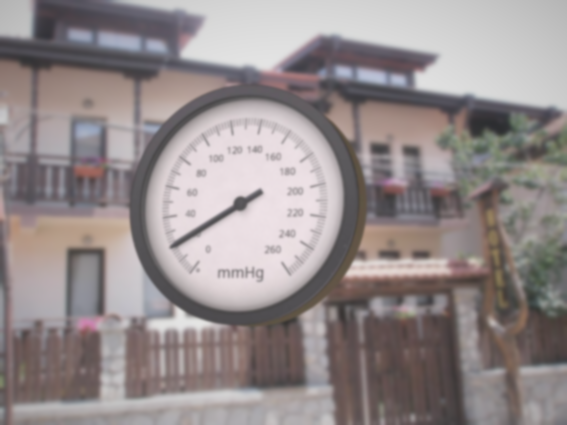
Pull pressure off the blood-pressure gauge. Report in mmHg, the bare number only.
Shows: 20
